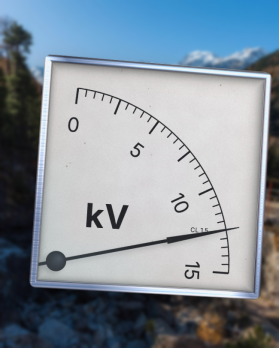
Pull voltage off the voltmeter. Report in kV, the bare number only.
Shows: 12.5
